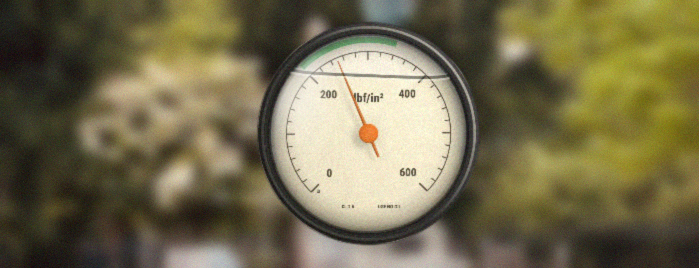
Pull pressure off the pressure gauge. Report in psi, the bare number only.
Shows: 250
